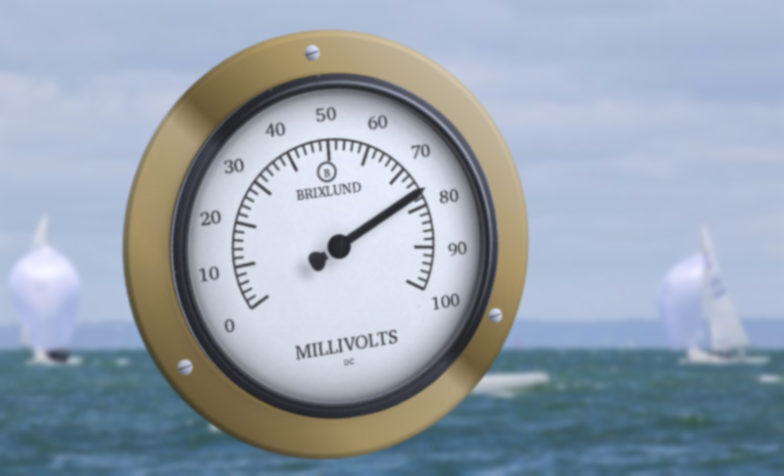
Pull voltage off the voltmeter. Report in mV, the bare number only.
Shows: 76
